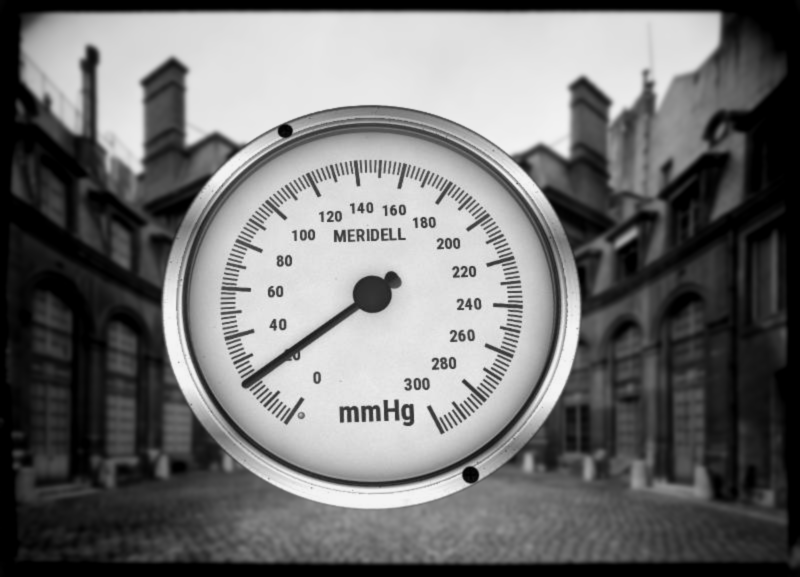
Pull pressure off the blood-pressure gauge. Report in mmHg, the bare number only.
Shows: 20
